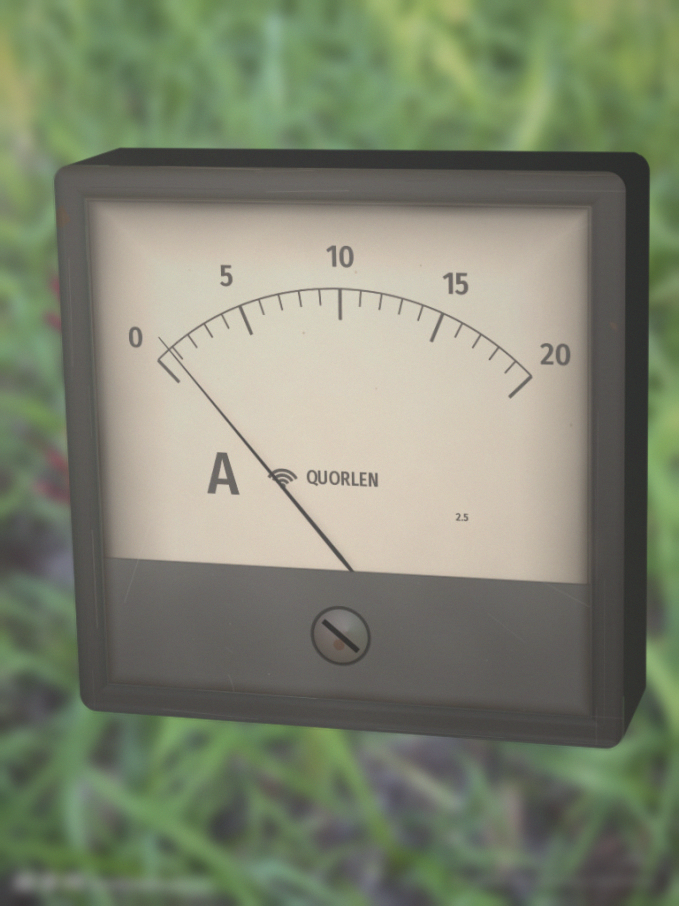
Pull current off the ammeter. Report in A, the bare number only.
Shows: 1
